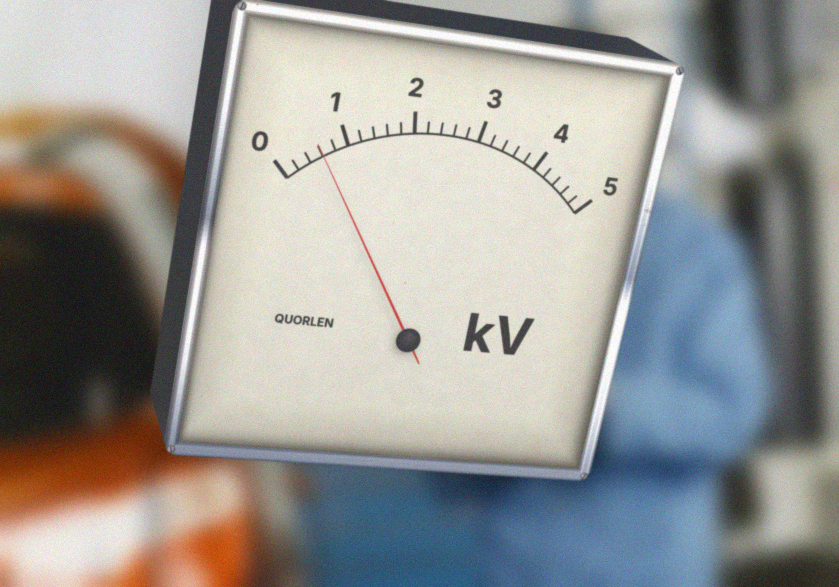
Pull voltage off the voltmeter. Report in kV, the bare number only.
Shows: 0.6
